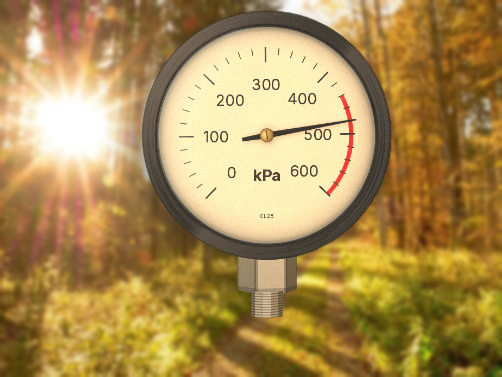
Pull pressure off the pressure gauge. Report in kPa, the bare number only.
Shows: 480
